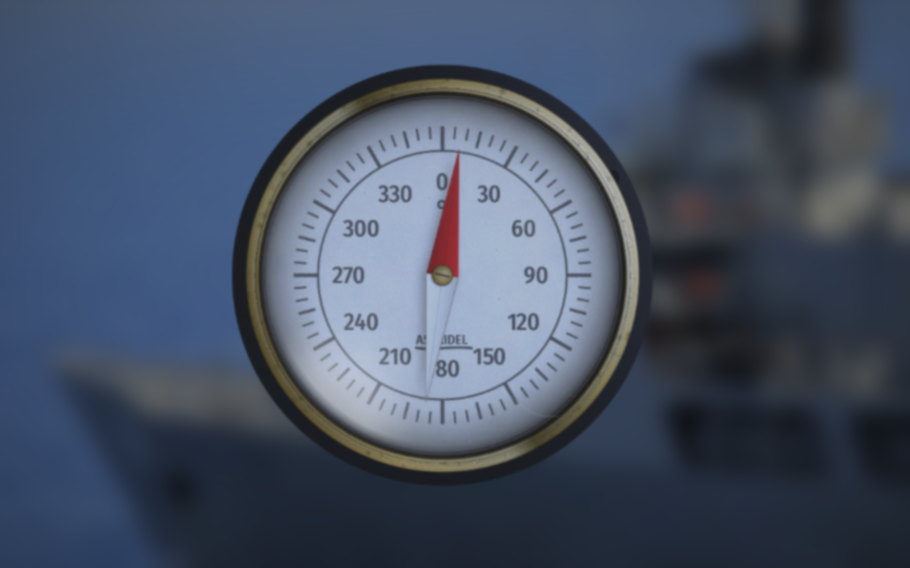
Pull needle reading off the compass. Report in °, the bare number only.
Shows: 7.5
